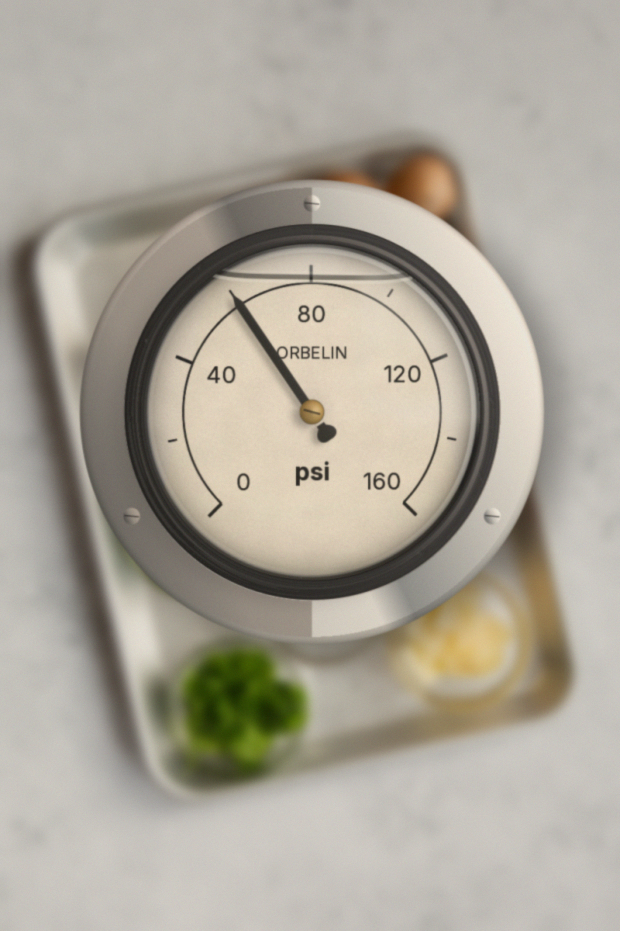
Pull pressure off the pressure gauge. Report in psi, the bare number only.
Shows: 60
